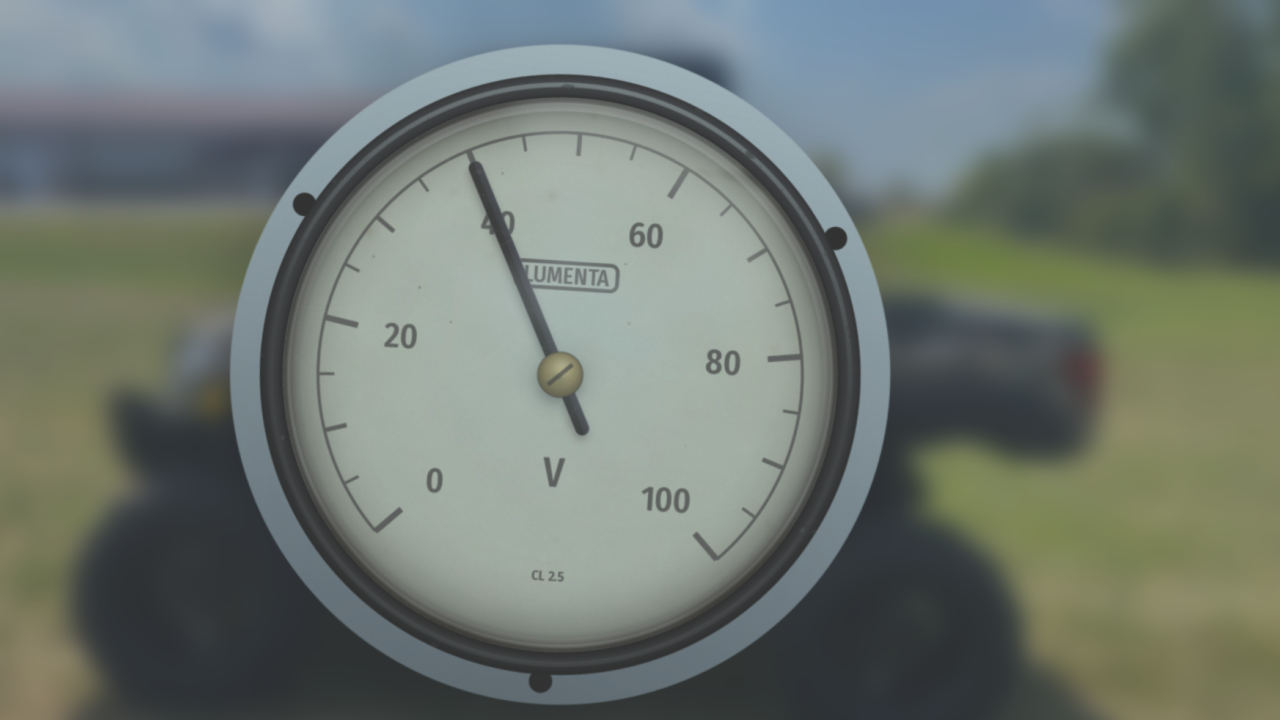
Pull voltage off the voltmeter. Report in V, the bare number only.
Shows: 40
